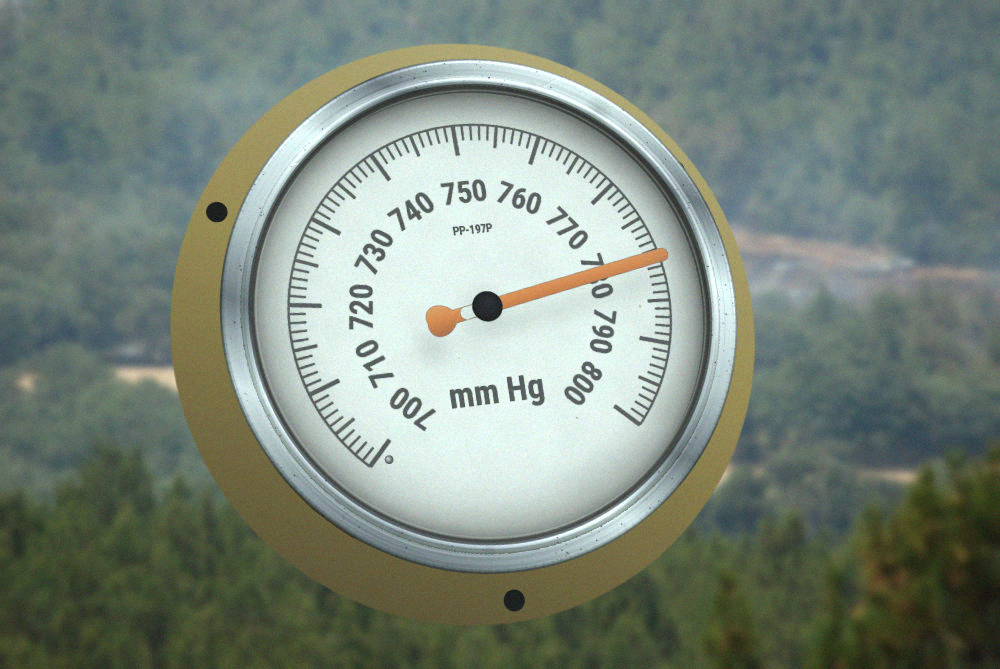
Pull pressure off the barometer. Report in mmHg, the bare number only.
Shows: 780
